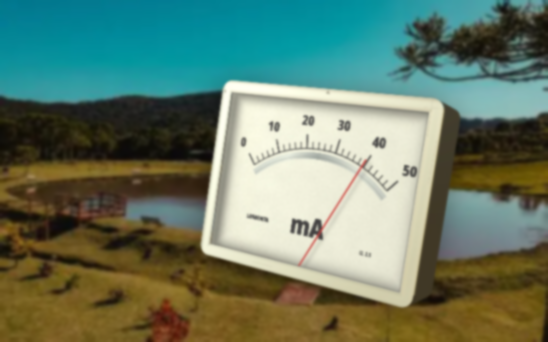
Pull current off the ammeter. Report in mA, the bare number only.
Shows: 40
